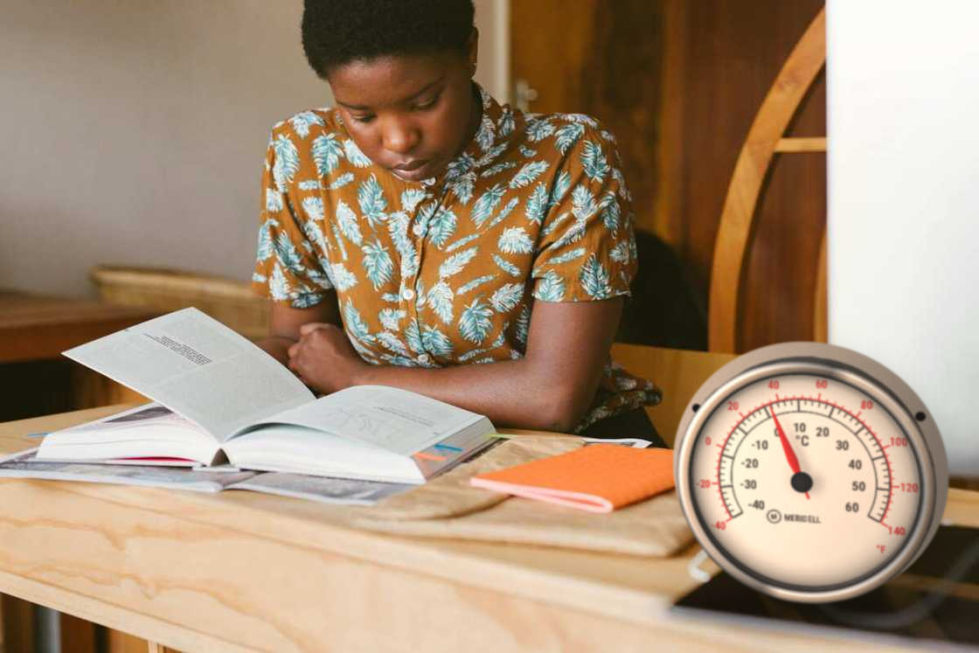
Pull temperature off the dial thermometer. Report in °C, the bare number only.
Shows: 2
